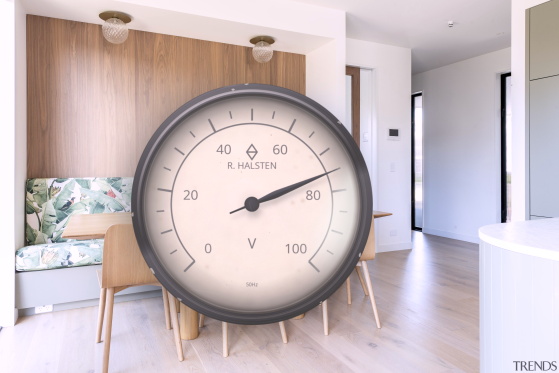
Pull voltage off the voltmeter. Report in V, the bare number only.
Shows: 75
